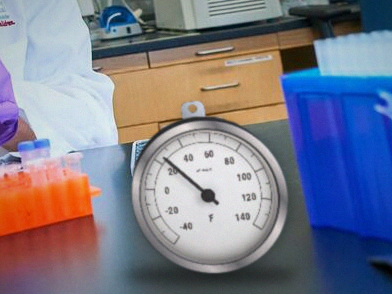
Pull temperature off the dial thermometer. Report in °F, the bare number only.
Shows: 25
